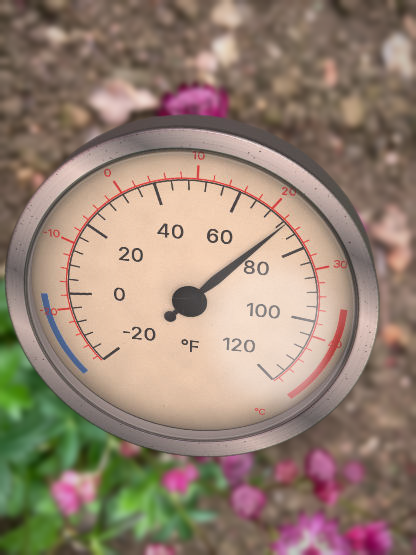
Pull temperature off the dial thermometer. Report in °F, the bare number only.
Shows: 72
